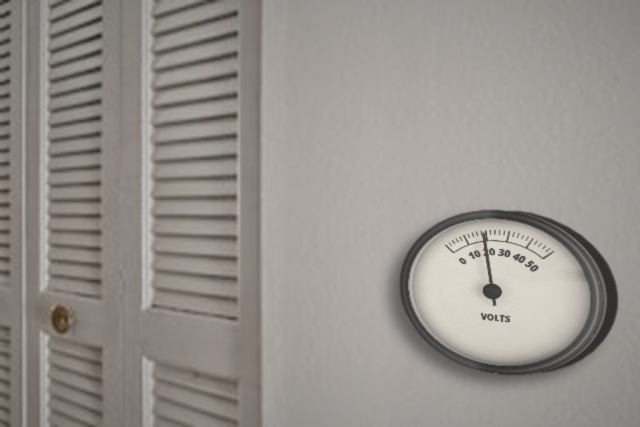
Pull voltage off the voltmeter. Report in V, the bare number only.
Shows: 20
